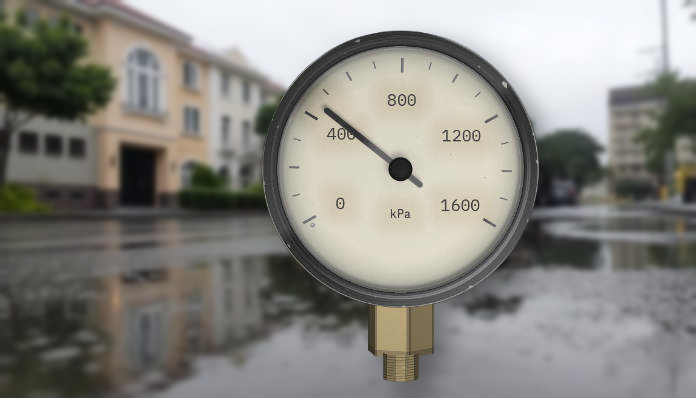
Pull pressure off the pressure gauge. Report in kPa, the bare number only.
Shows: 450
